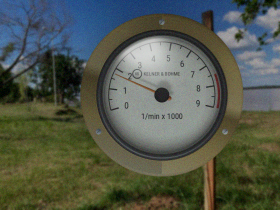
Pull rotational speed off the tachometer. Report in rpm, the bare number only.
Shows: 1750
